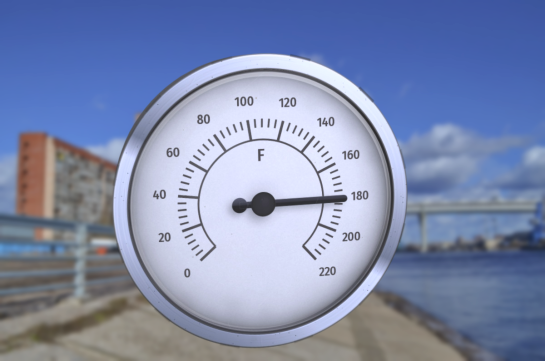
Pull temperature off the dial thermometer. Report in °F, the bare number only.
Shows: 180
